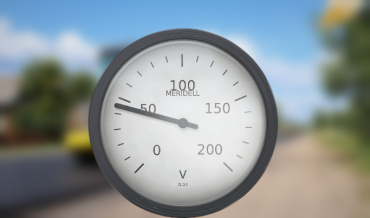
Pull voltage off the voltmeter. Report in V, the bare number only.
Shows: 45
